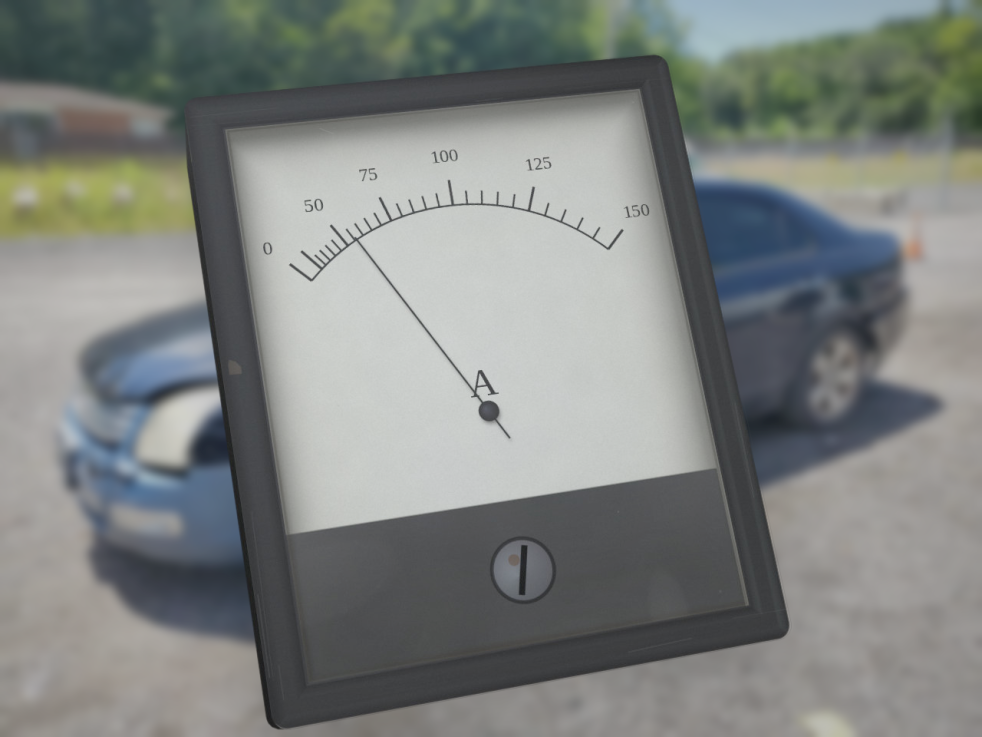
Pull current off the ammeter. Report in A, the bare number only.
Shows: 55
